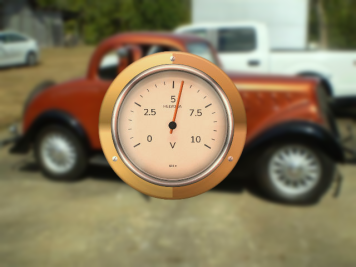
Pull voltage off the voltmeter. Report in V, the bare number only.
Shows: 5.5
